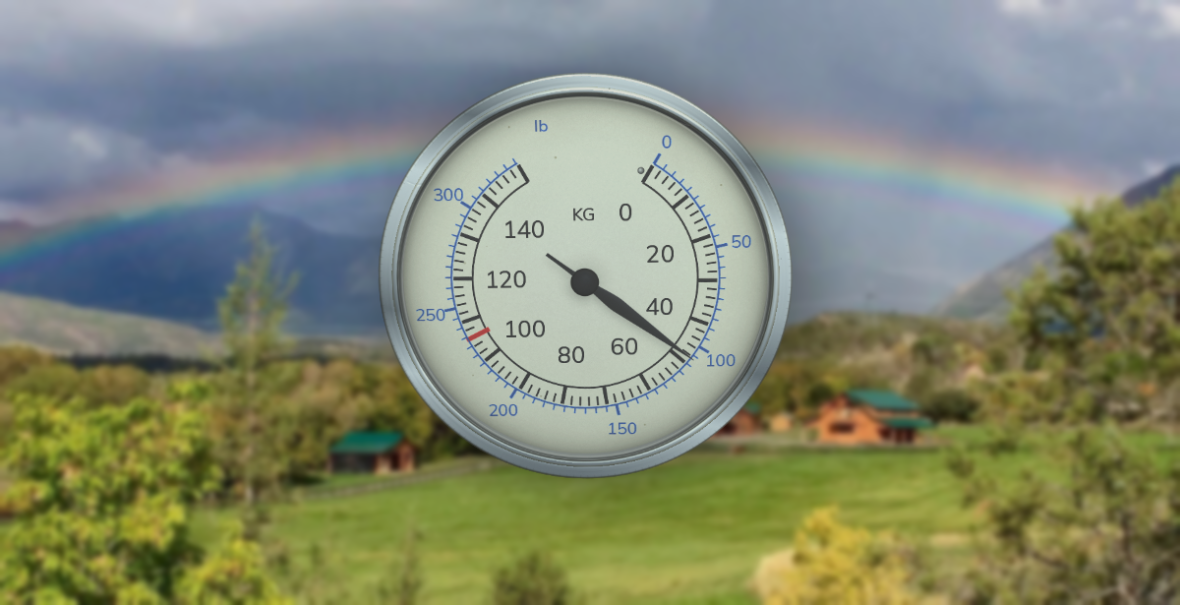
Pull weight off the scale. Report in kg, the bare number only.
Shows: 48
